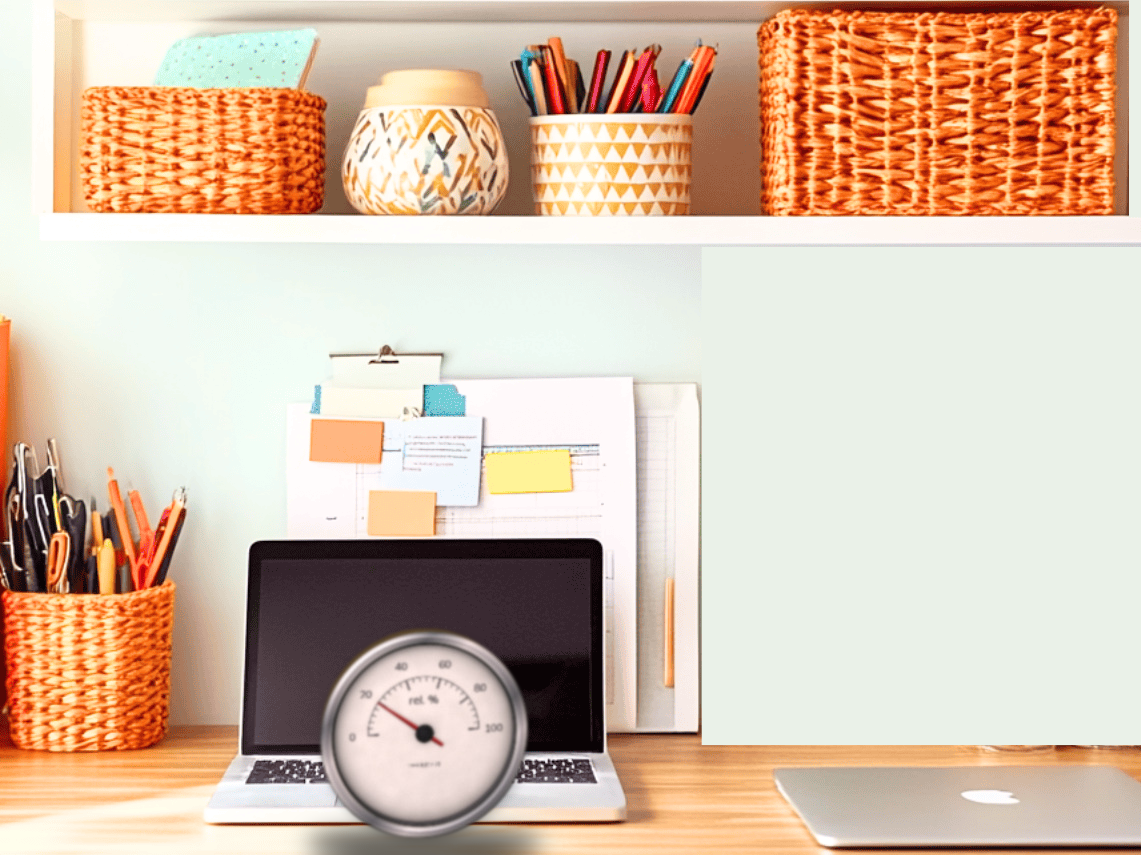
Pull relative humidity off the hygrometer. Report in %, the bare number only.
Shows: 20
